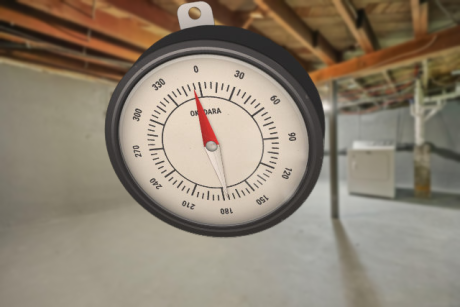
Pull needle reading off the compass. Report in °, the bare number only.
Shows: 355
